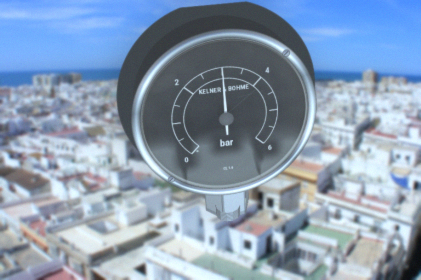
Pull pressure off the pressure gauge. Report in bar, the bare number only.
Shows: 3
